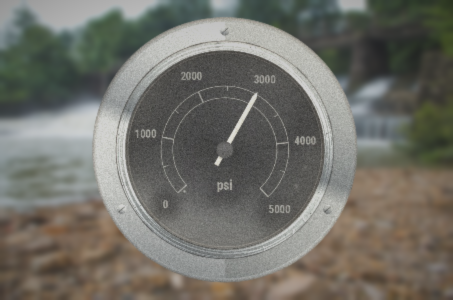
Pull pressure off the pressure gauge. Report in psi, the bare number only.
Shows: 3000
